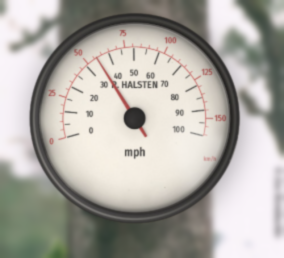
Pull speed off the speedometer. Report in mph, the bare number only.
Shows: 35
